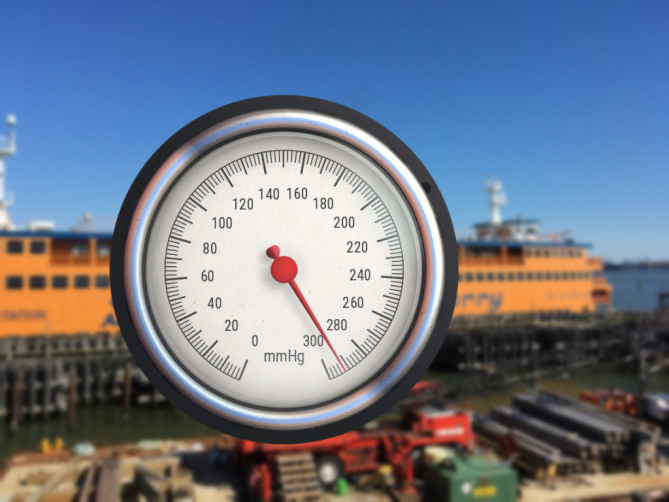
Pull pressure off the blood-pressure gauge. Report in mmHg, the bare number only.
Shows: 292
